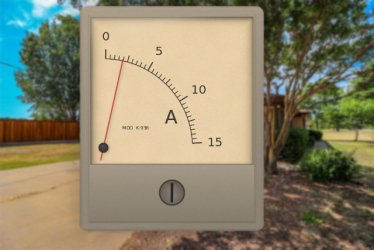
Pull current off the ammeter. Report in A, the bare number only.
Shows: 2
